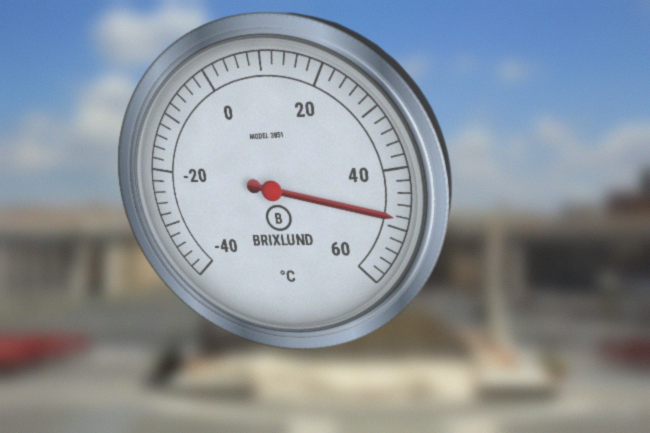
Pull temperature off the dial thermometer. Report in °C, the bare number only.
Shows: 48
